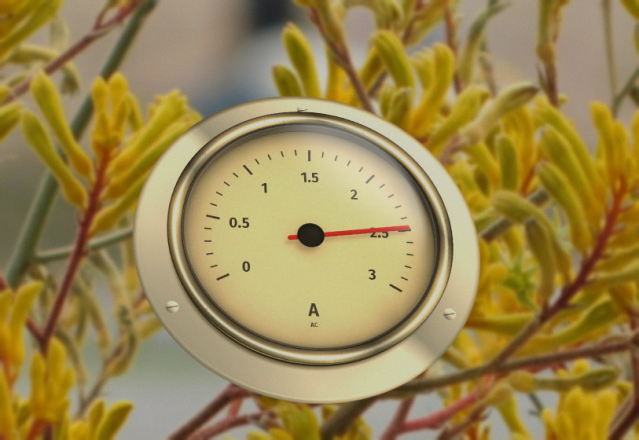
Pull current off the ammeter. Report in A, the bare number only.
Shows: 2.5
